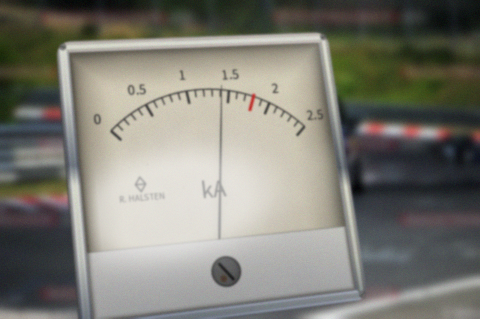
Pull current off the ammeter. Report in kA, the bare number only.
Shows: 1.4
